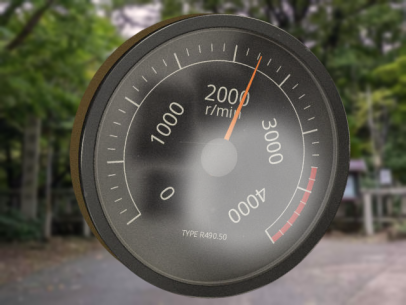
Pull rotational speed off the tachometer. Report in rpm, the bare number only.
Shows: 2200
